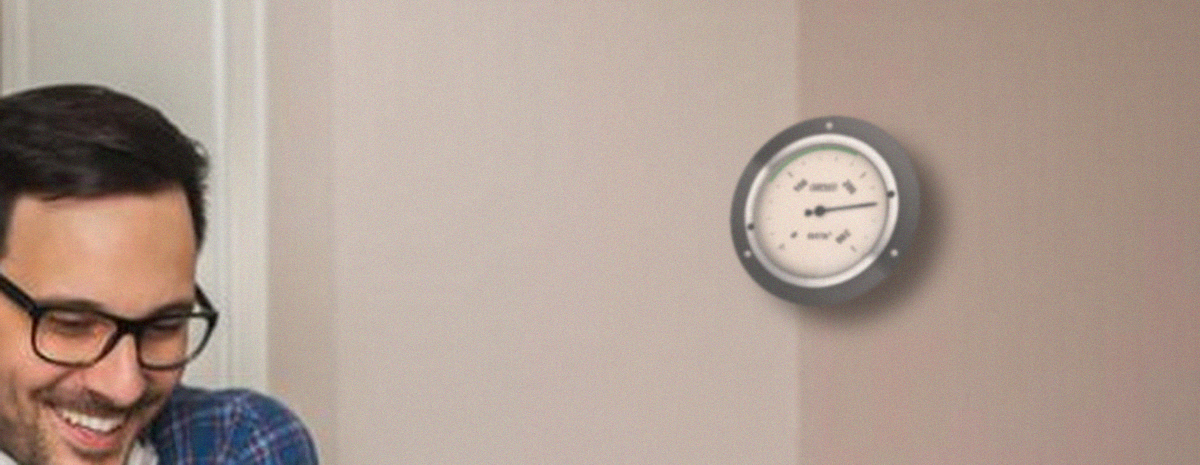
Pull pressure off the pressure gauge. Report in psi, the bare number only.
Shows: 240
